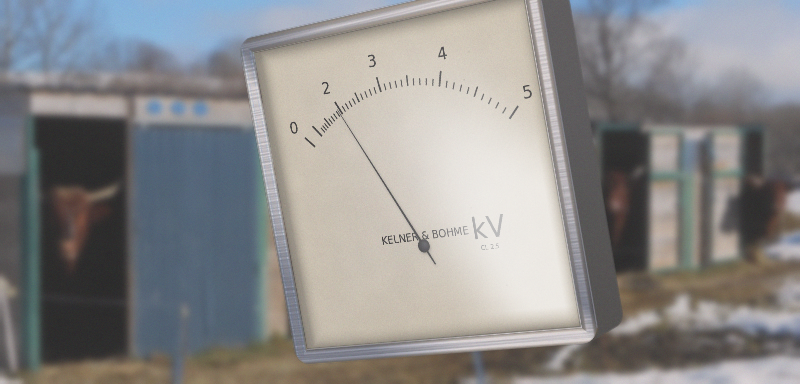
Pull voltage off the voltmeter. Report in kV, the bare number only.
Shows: 2
